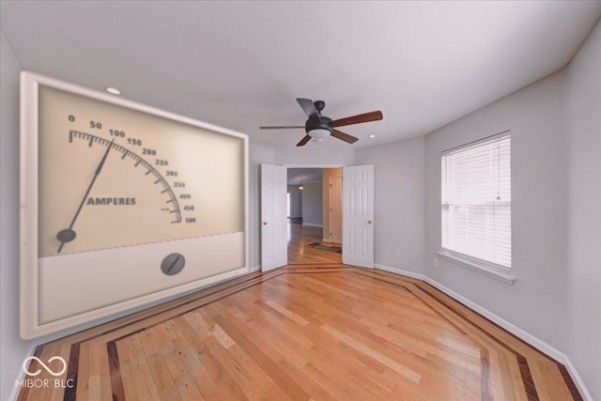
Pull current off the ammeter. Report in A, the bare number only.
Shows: 100
